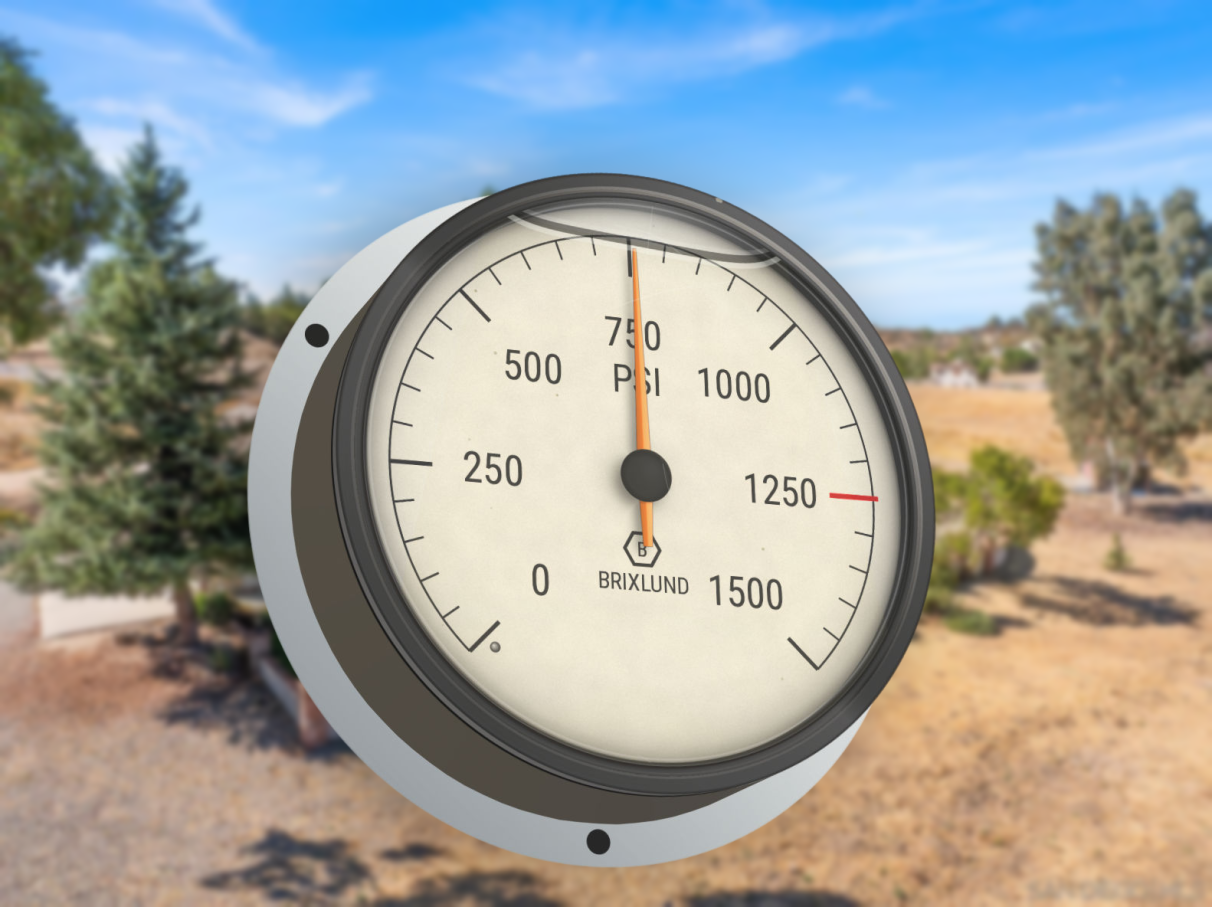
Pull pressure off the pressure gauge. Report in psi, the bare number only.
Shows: 750
